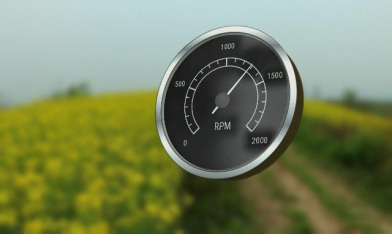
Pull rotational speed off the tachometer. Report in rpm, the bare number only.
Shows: 1300
